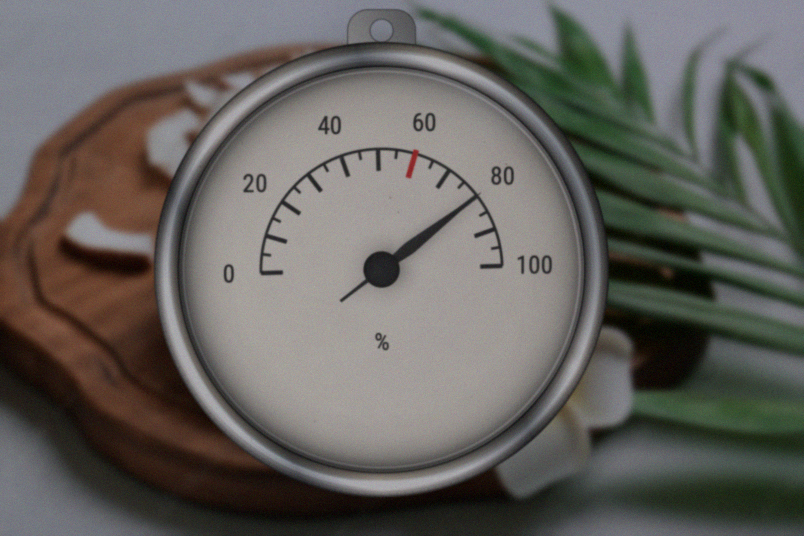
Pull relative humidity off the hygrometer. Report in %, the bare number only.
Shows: 80
